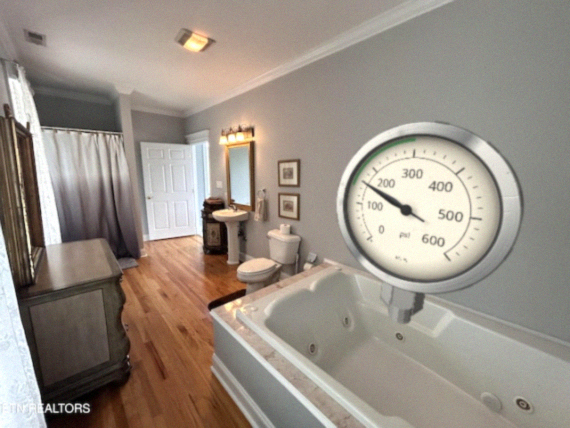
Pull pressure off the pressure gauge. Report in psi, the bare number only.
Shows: 160
